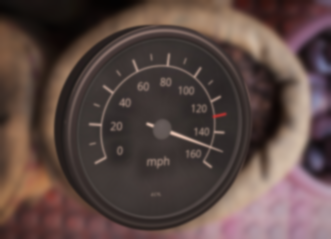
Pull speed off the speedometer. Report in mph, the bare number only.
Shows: 150
